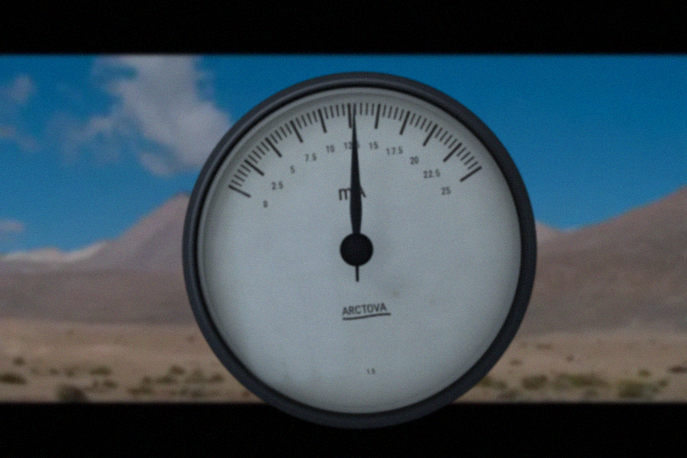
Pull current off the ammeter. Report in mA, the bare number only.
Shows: 13
